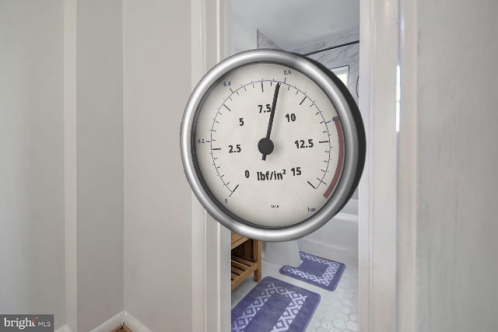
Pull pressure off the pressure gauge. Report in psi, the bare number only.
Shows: 8.5
